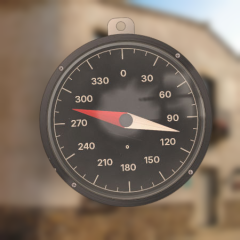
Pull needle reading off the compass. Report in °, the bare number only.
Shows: 285
